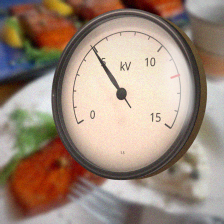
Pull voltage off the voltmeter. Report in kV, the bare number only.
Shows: 5
